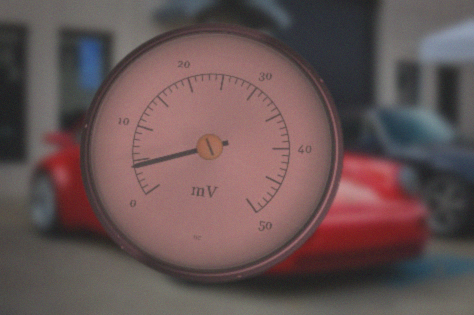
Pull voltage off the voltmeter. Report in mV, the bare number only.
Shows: 4
